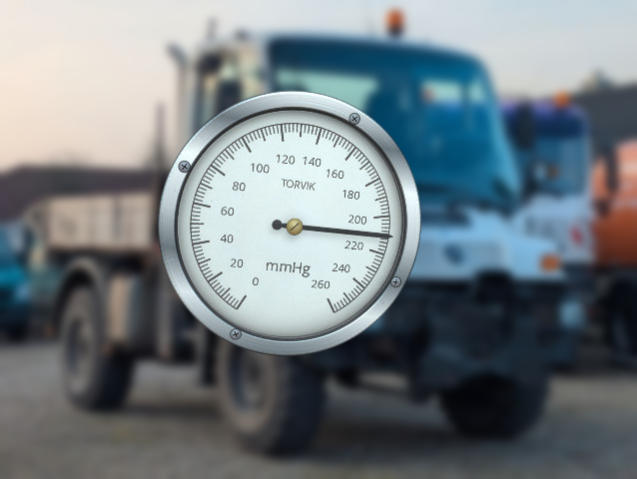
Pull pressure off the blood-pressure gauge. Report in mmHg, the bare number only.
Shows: 210
